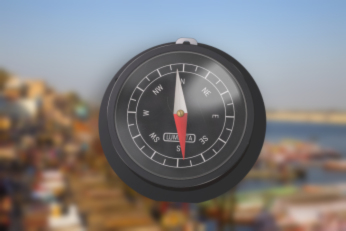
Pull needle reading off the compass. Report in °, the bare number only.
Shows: 172.5
